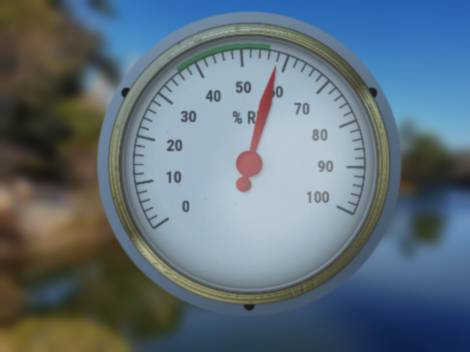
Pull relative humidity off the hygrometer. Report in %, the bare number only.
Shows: 58
